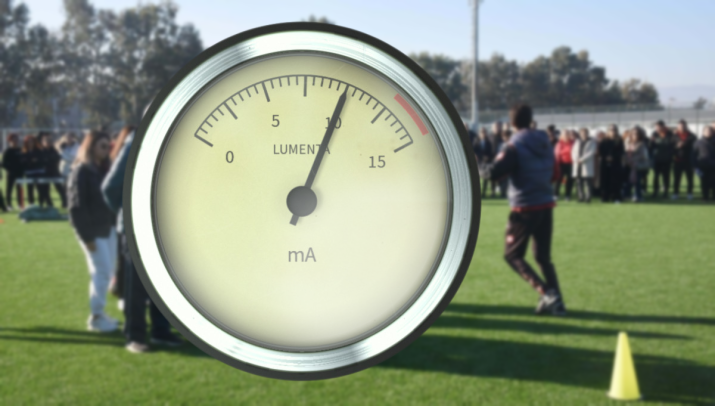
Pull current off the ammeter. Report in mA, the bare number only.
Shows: 10
